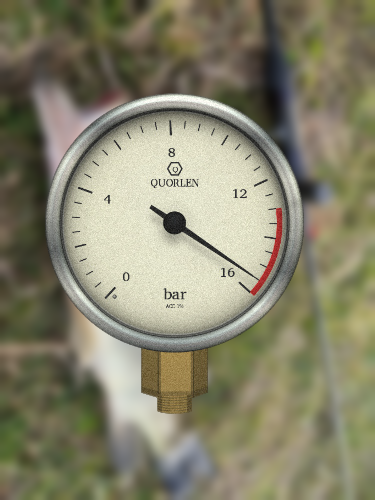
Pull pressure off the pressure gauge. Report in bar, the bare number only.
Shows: 15.5
